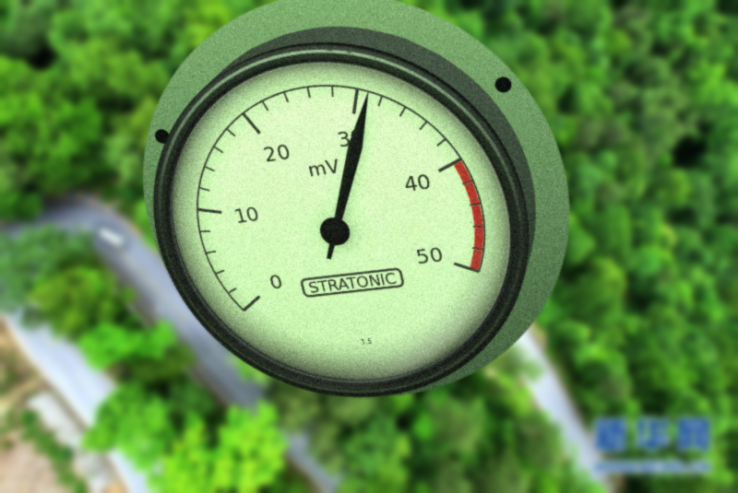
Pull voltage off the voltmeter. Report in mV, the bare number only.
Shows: 31
